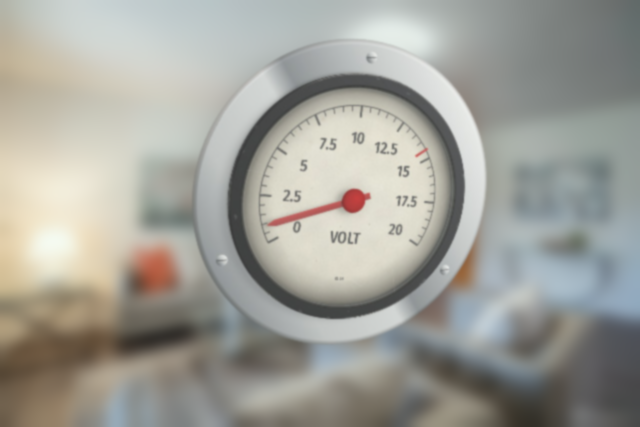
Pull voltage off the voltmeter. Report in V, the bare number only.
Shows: 1
